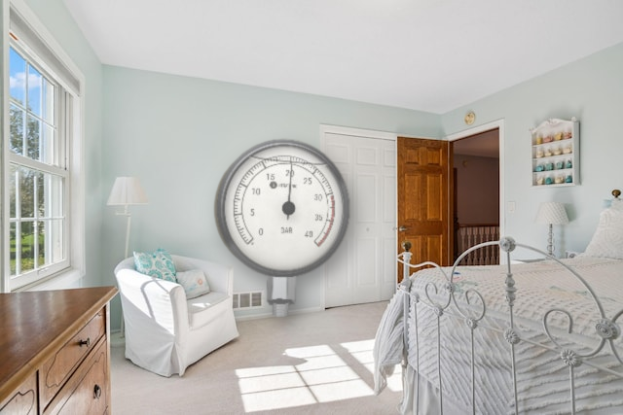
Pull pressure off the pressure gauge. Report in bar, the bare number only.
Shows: 20
